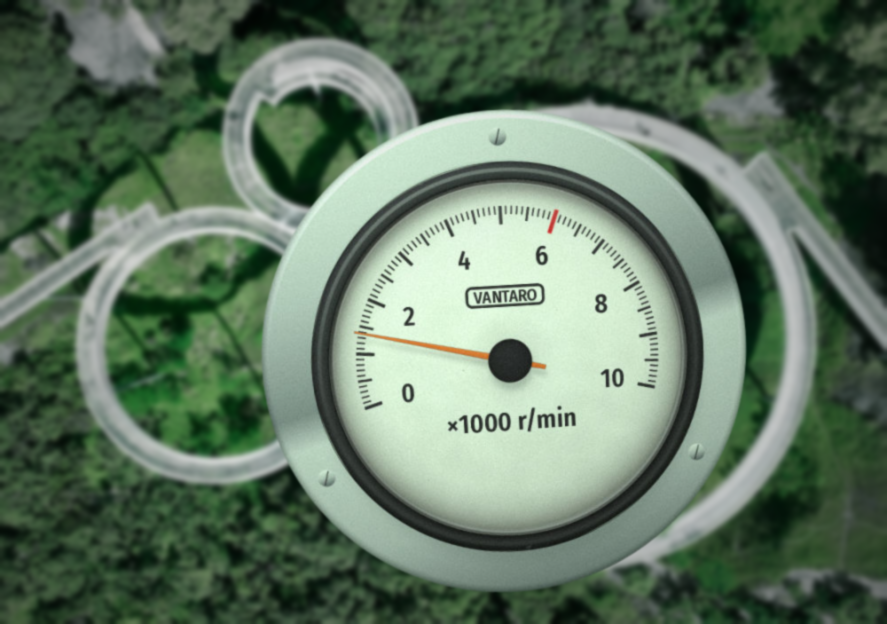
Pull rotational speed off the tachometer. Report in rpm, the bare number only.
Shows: 1400
